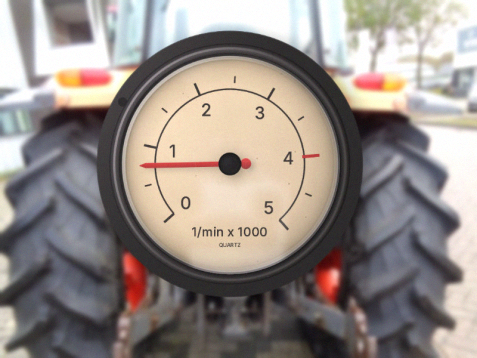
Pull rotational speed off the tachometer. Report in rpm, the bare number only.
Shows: 750
